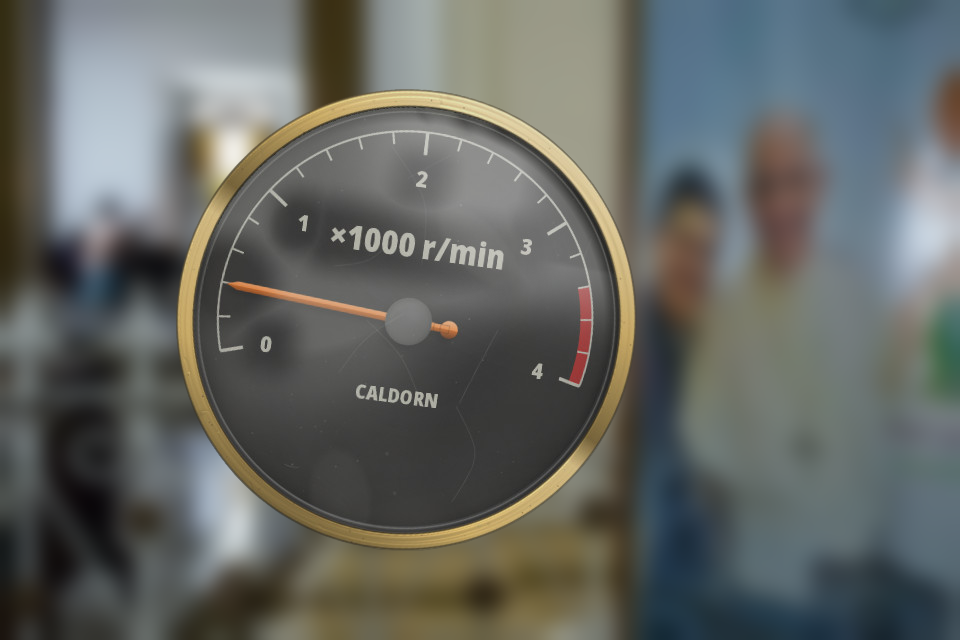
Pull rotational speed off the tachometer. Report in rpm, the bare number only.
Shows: 400
